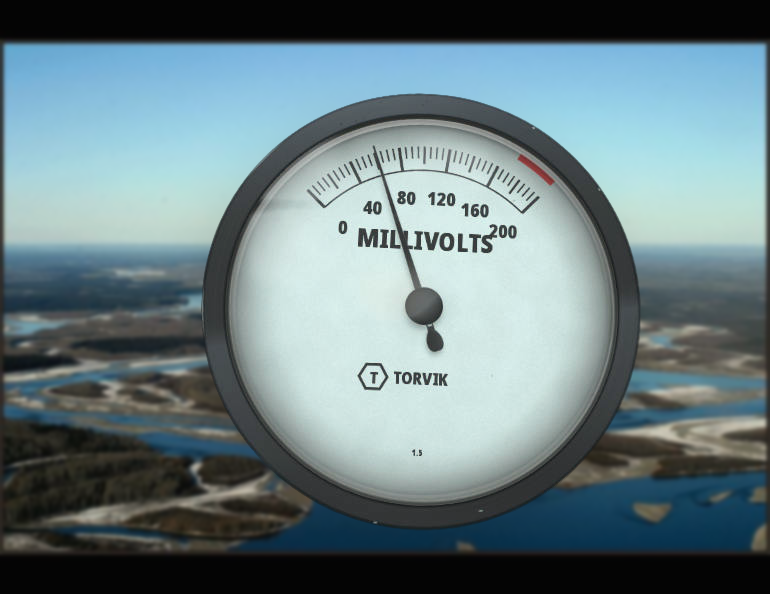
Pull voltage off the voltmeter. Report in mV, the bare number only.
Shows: 60
